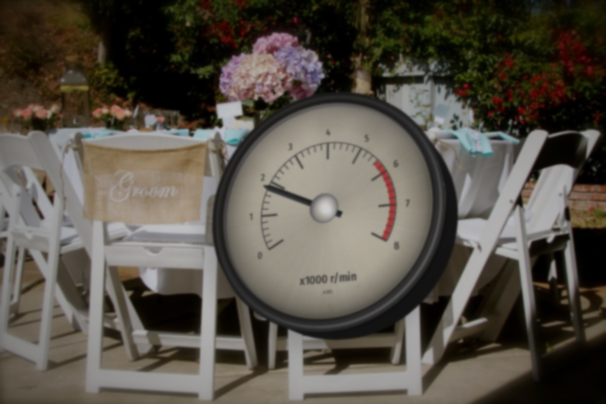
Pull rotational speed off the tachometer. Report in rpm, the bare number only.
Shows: 1800
